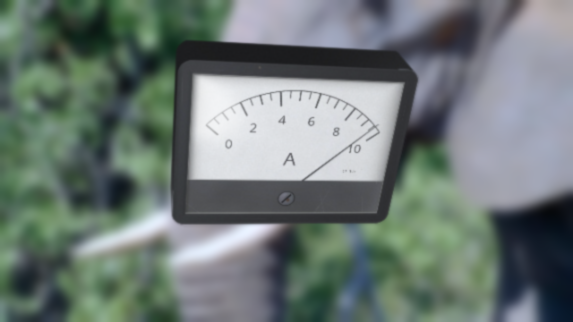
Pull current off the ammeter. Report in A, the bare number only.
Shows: 9.5
